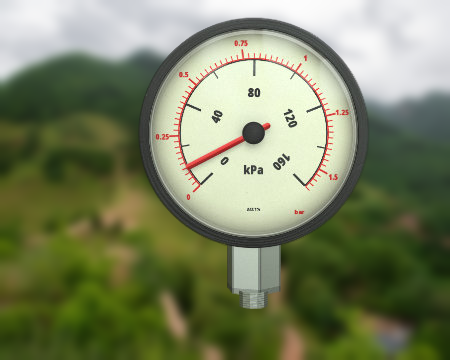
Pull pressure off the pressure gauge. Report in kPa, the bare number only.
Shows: 10
